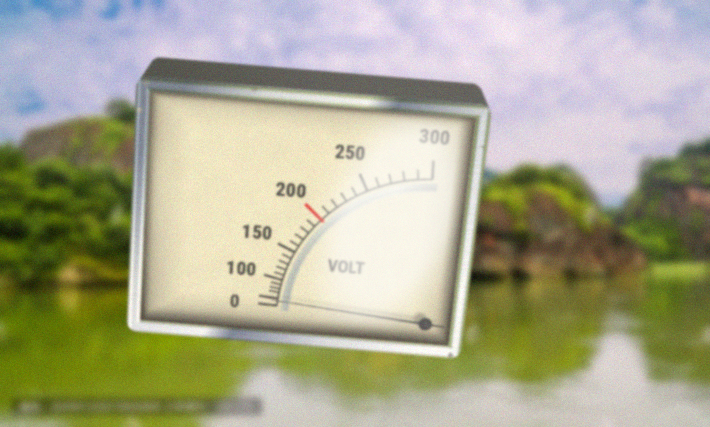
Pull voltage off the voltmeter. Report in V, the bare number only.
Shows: 50
